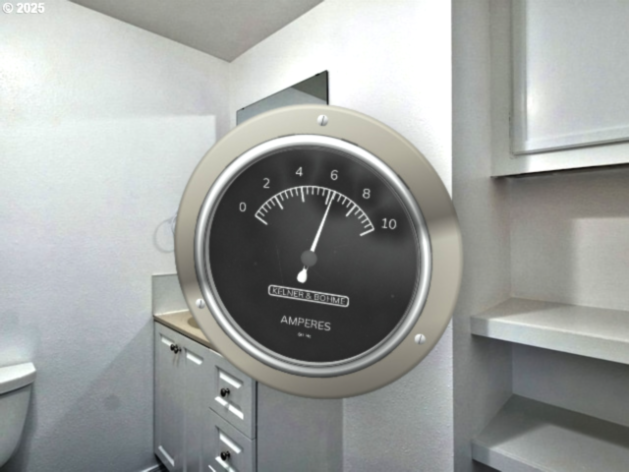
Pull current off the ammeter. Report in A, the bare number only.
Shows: 6.4
